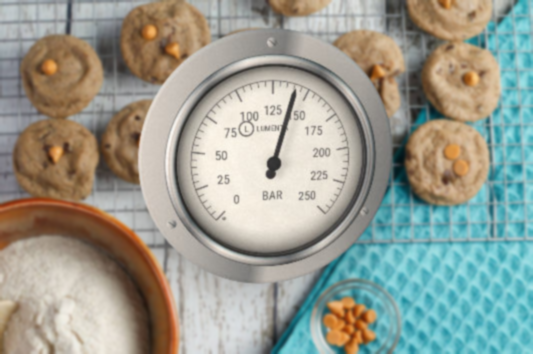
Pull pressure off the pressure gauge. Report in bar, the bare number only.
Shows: 140
